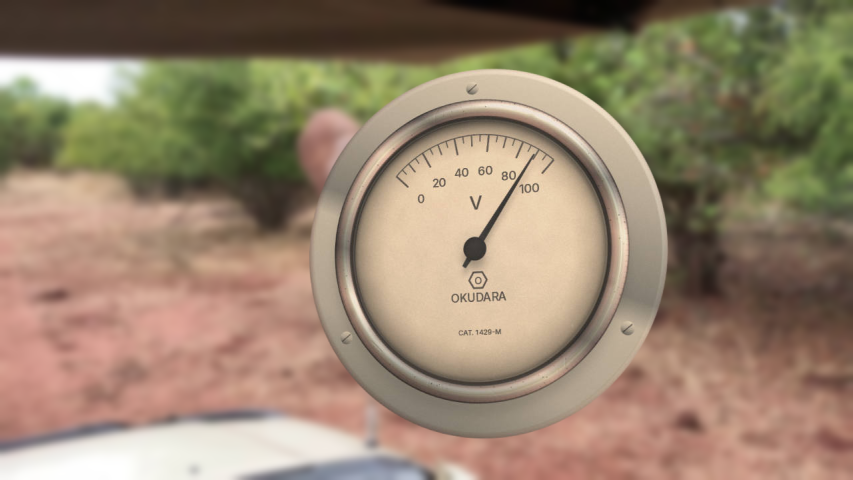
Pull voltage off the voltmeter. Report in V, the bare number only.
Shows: 90
